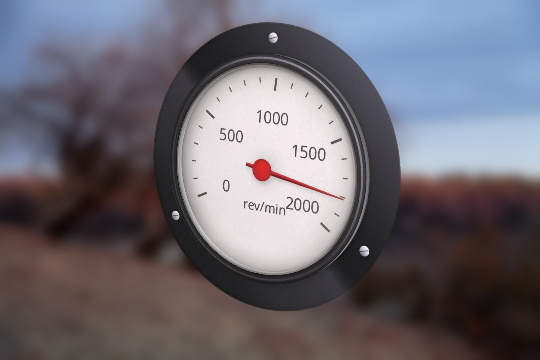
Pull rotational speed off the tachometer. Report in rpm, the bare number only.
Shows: 1800
